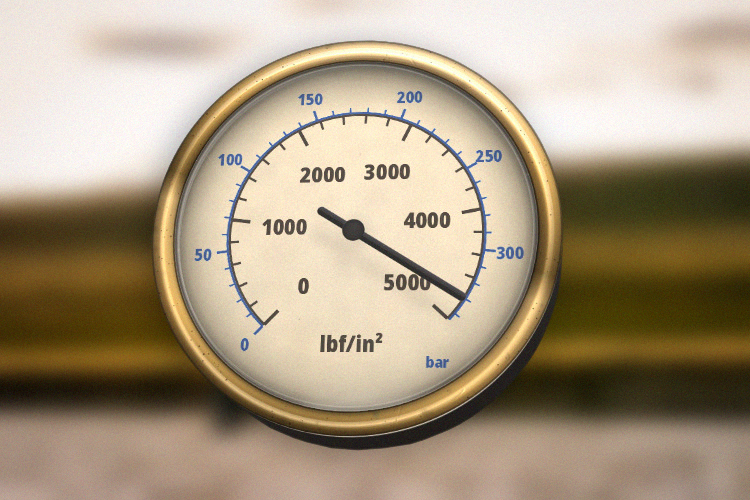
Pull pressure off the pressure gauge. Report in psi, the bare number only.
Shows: 4800
